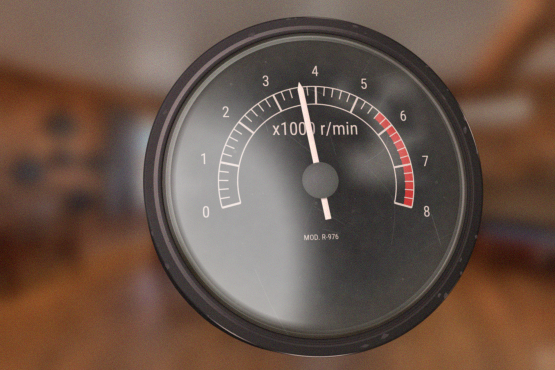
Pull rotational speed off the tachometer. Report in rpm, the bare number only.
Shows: 3600
